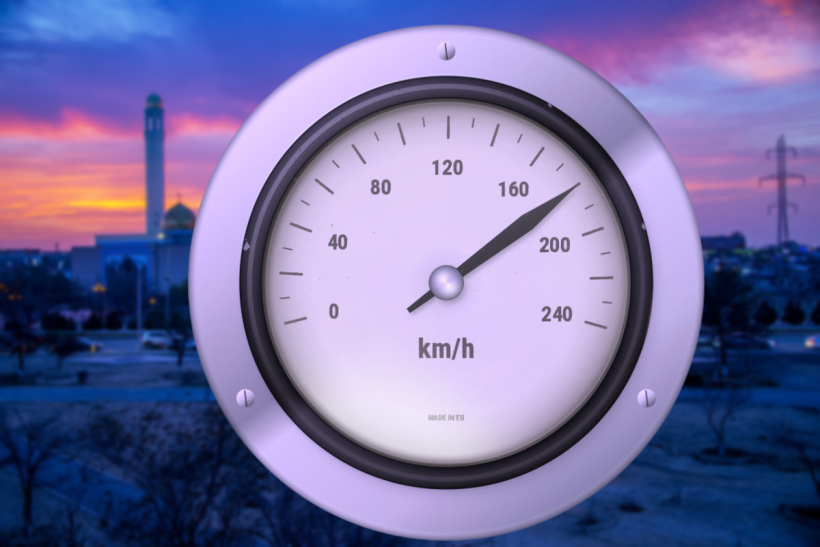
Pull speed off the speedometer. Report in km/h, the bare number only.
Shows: 180
